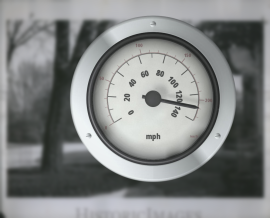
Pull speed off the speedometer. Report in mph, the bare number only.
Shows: 130
